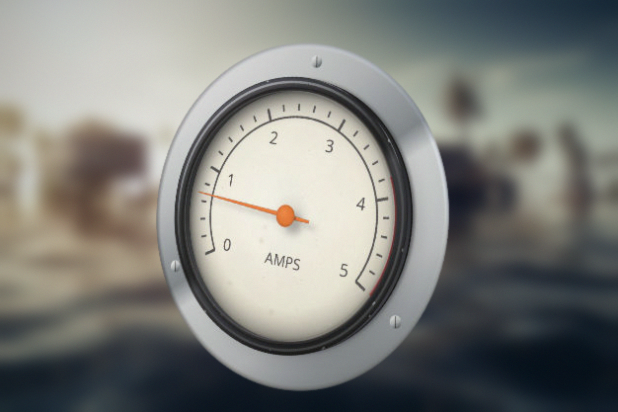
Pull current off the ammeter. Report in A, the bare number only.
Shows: 0.7
